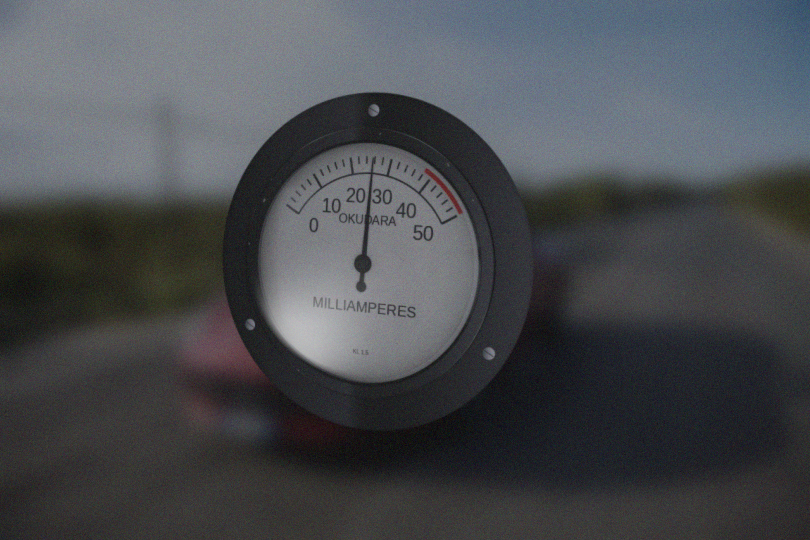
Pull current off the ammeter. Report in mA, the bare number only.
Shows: 26
